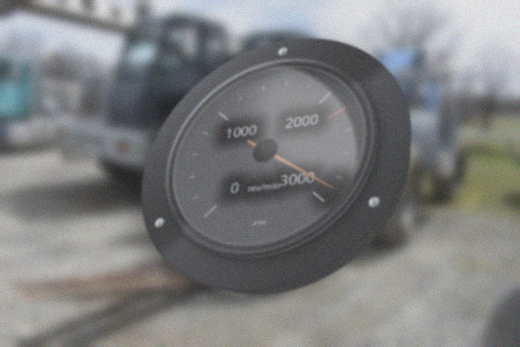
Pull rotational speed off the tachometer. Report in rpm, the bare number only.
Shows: 2900
